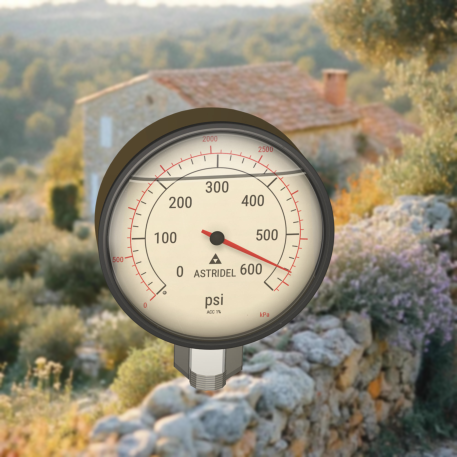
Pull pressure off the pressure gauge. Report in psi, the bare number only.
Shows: 560
